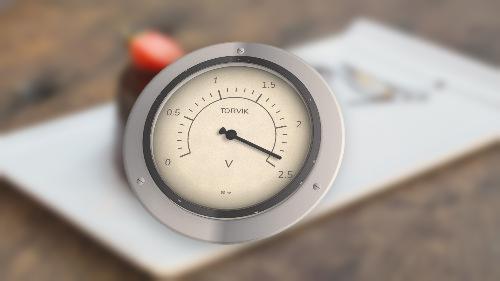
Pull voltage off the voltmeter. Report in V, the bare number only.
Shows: 2.4
